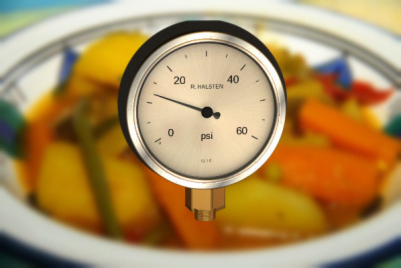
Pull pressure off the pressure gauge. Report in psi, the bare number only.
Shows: 12.5
